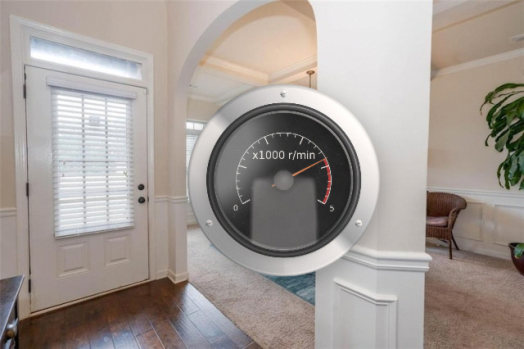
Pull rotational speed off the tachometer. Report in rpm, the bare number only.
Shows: 3800
